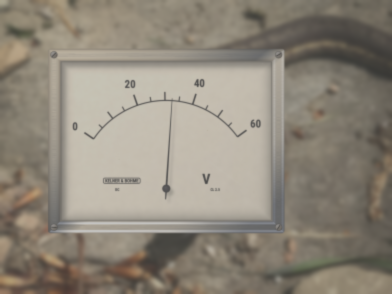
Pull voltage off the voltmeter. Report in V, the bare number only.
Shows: 32.5
